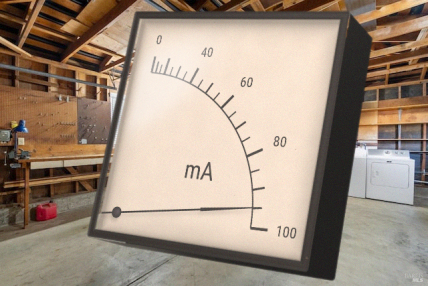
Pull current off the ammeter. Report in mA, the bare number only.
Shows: 95
